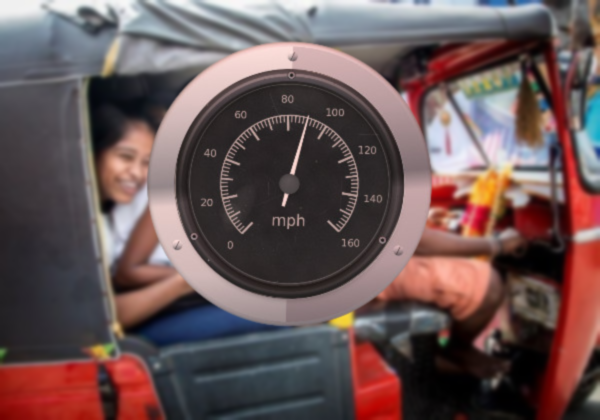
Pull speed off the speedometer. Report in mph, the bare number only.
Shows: 90
